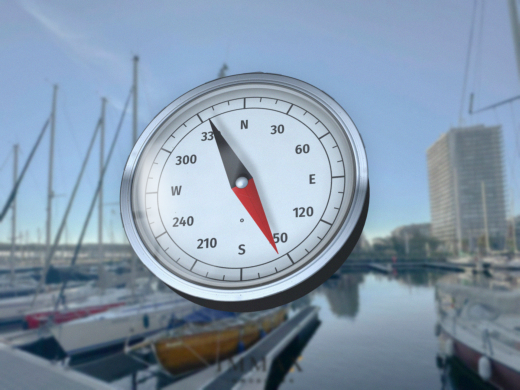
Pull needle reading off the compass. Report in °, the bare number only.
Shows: 155
